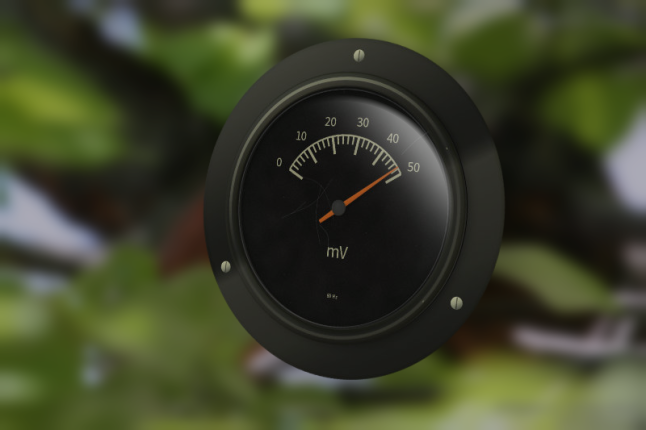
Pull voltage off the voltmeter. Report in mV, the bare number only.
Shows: 48
